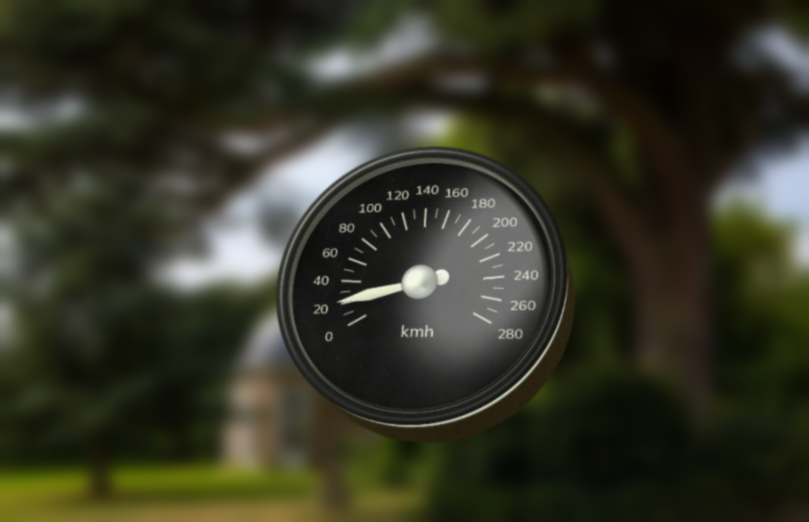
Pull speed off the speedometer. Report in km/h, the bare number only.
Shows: 20
